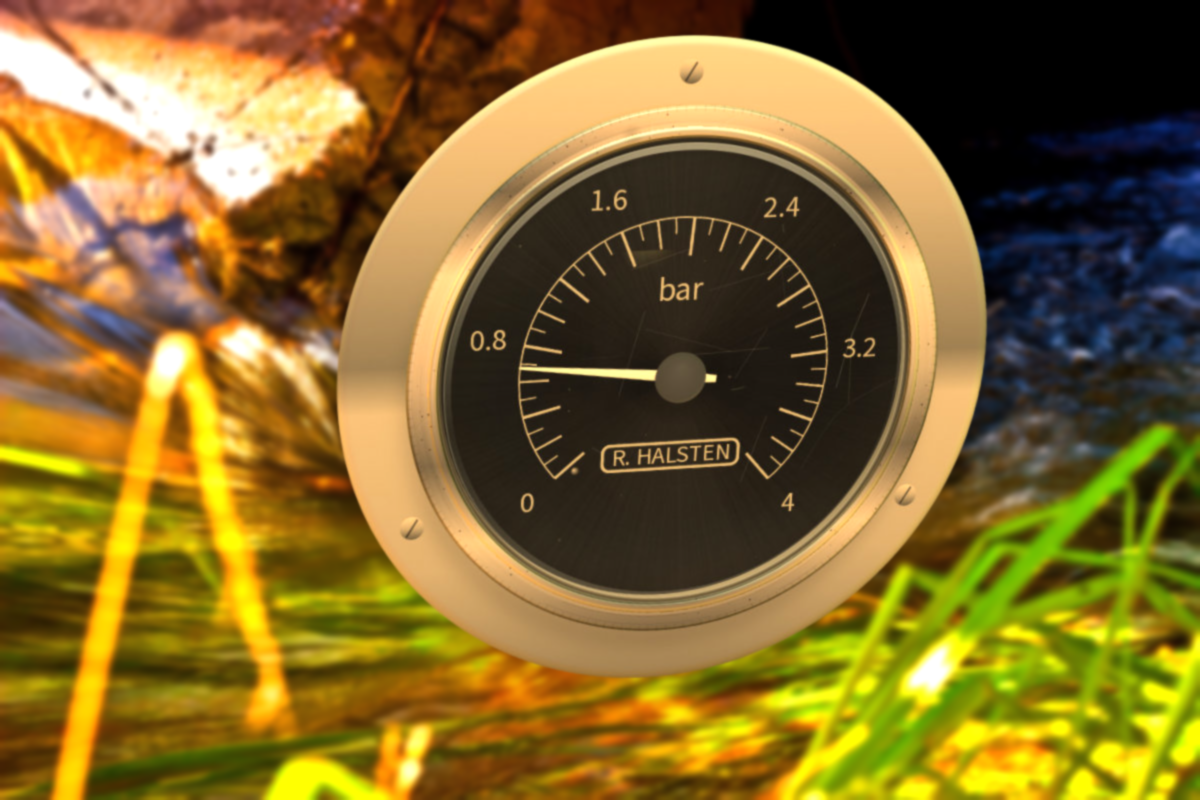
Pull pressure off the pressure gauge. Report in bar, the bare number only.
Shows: 0.7
